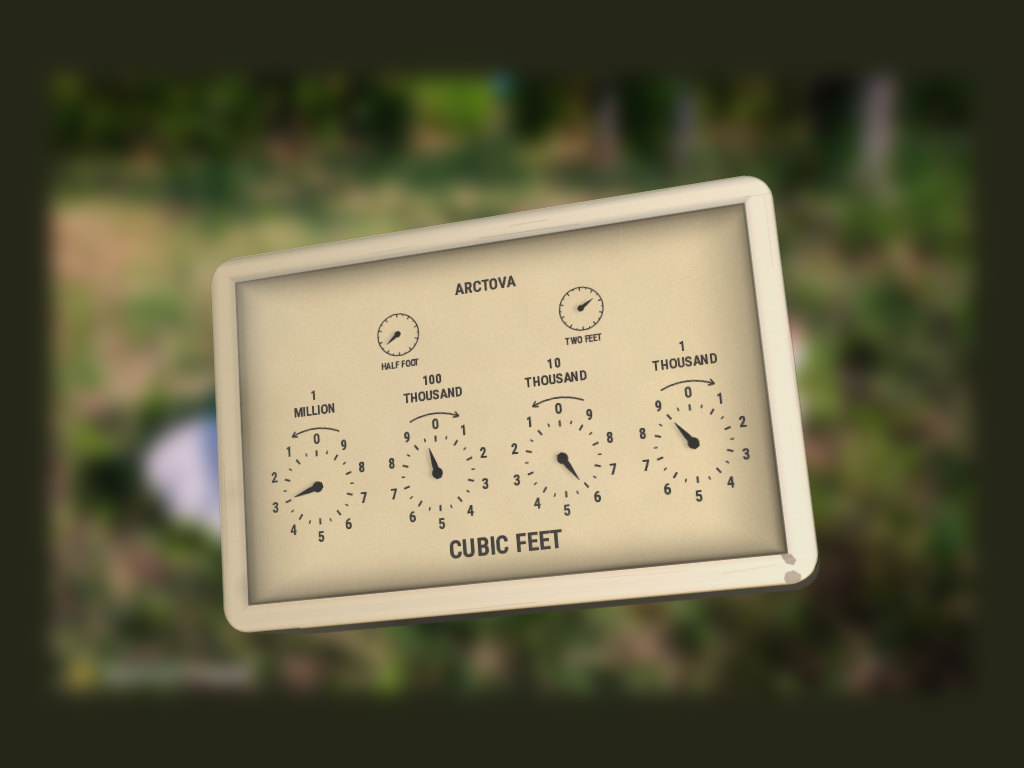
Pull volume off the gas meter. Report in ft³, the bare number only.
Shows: 295900
